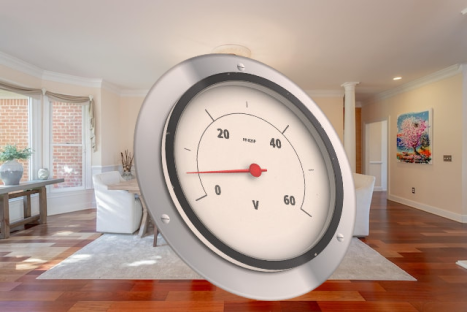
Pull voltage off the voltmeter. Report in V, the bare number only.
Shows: 5
